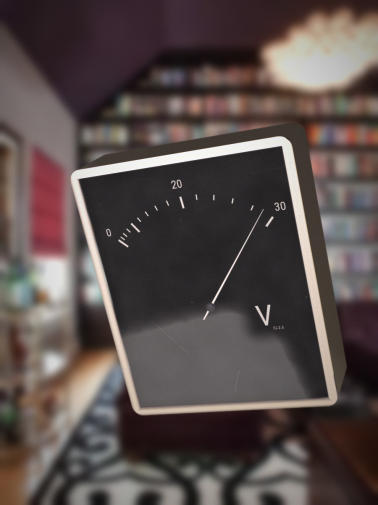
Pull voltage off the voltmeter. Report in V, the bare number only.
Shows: 29
